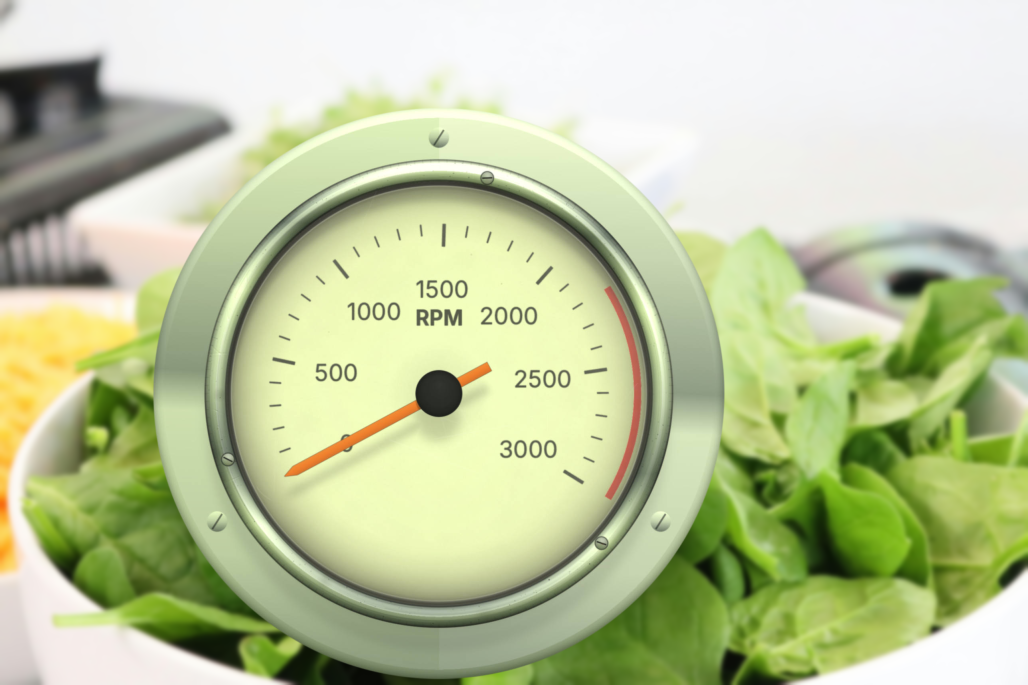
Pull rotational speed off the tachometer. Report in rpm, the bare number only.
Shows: 0
